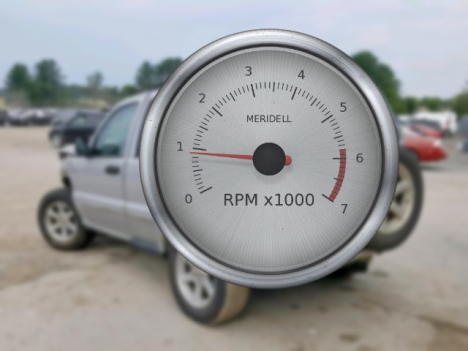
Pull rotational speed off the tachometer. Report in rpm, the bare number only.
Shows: 900
